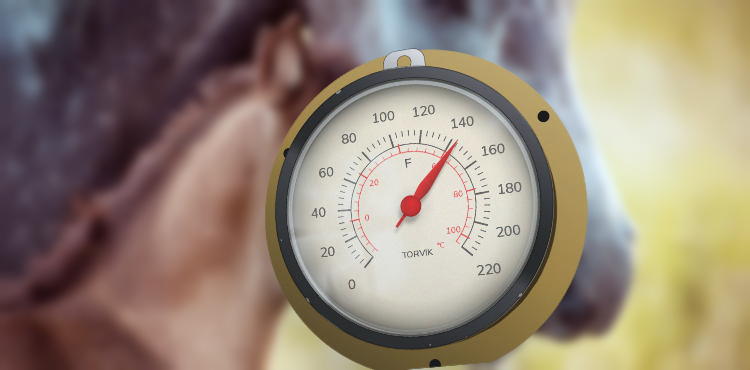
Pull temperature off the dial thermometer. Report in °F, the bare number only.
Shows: 144
